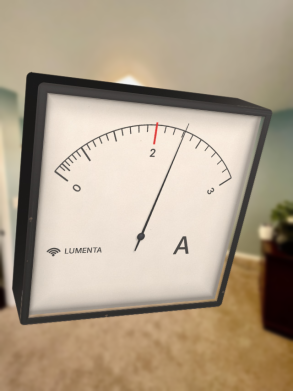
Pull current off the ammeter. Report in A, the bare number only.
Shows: 2.3
